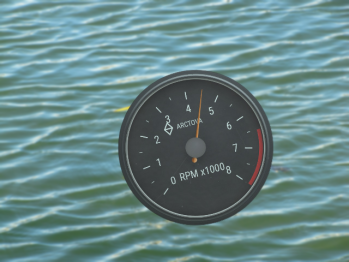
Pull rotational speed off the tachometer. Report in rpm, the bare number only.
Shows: 4500
